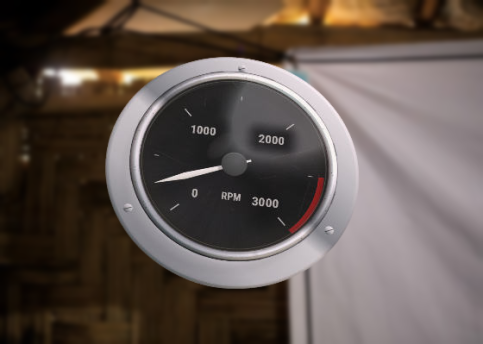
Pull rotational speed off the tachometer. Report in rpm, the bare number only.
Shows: 250
